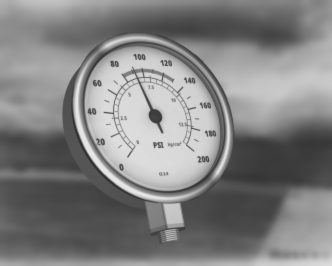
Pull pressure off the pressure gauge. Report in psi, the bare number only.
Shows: 90
